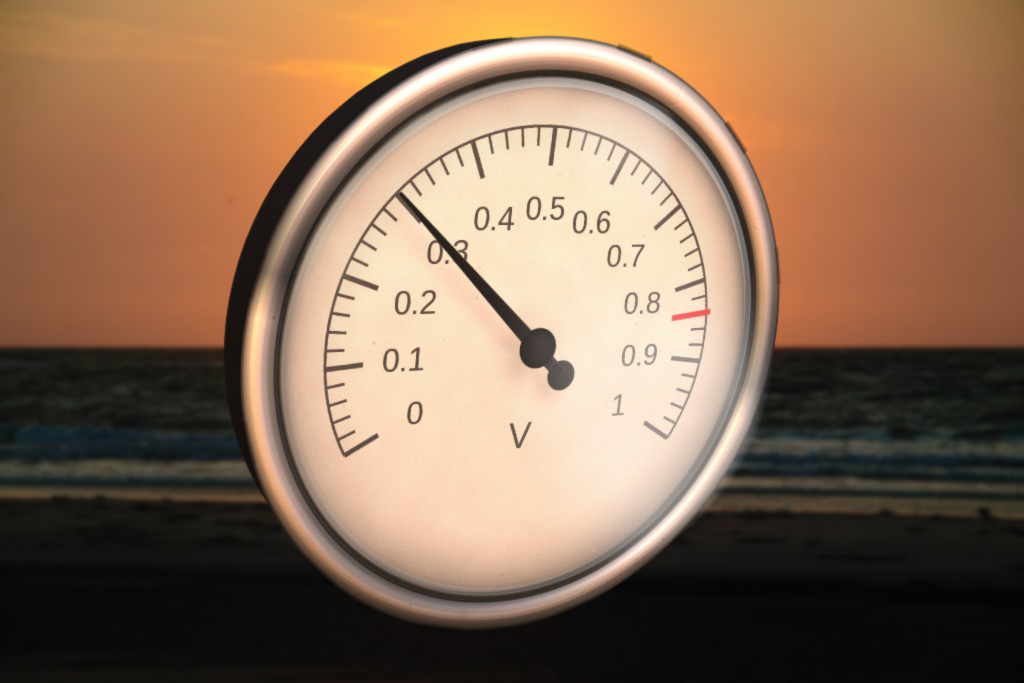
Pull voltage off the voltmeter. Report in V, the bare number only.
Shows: 0.3
